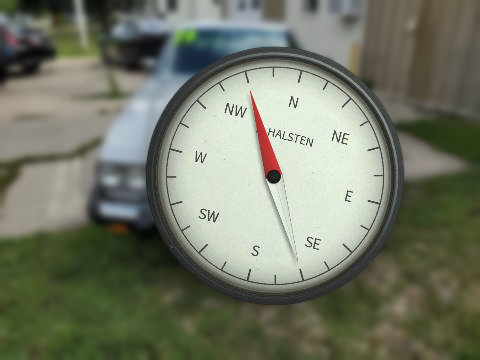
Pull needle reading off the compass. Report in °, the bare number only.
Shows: 330
